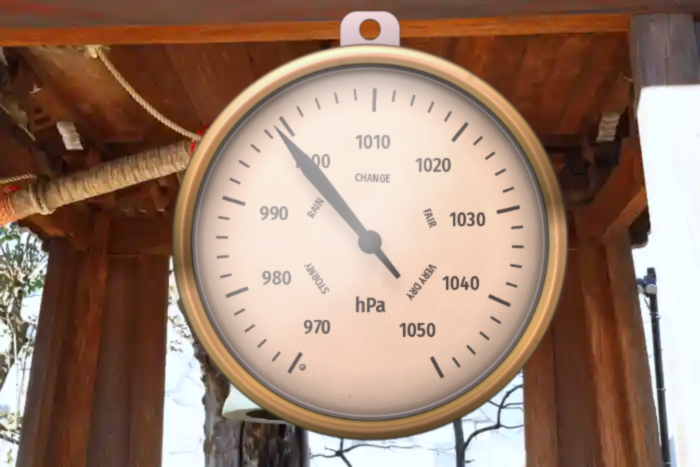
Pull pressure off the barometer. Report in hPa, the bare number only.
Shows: 999
